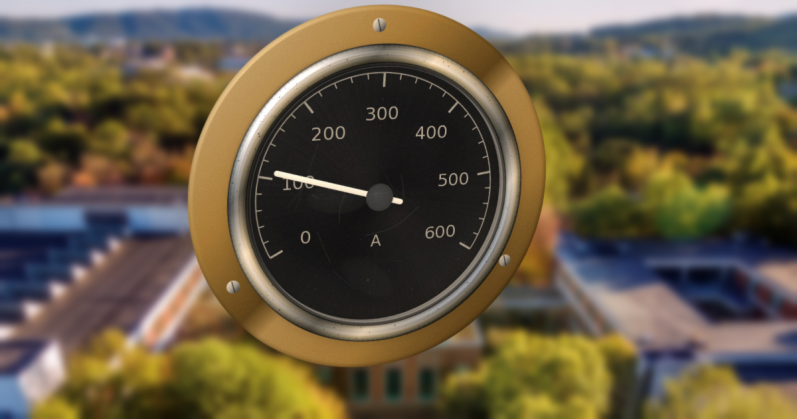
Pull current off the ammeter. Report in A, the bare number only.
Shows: 110
